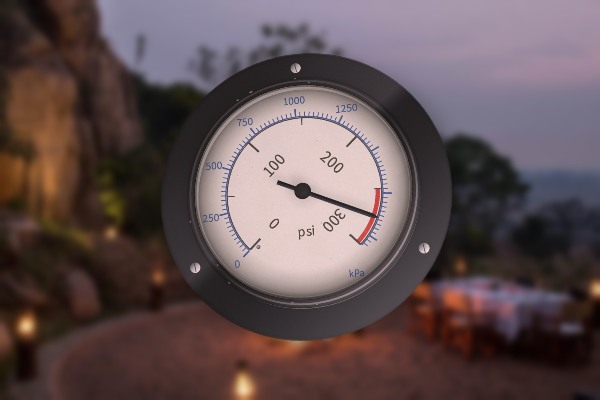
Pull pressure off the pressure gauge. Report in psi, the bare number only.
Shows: 275
